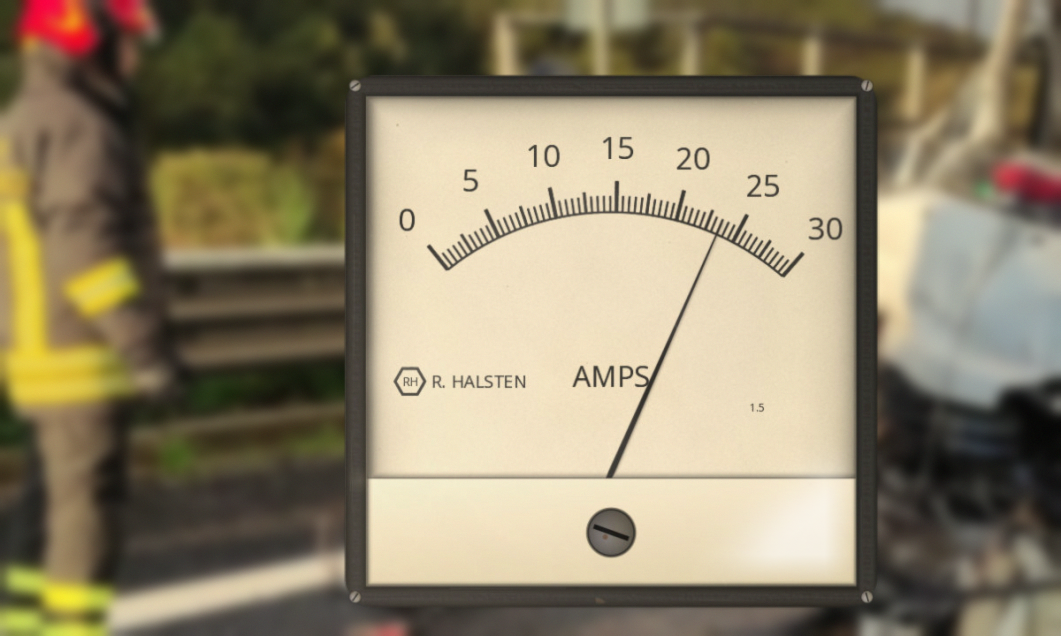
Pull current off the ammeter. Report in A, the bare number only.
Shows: 23.5
